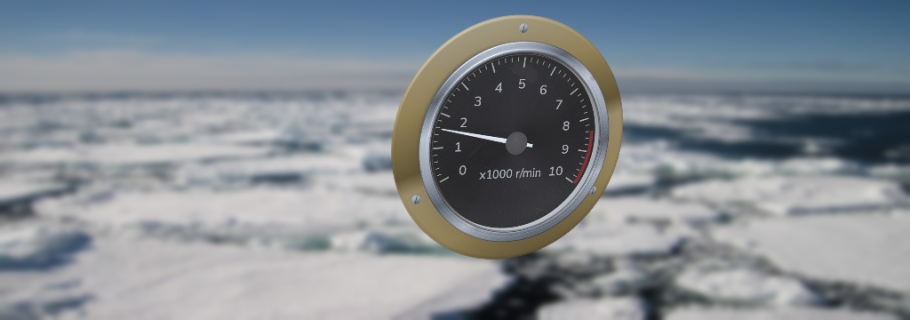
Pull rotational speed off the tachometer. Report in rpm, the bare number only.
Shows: 1600
